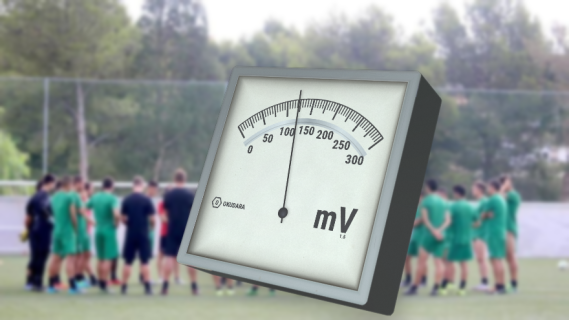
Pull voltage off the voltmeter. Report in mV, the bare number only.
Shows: 125
